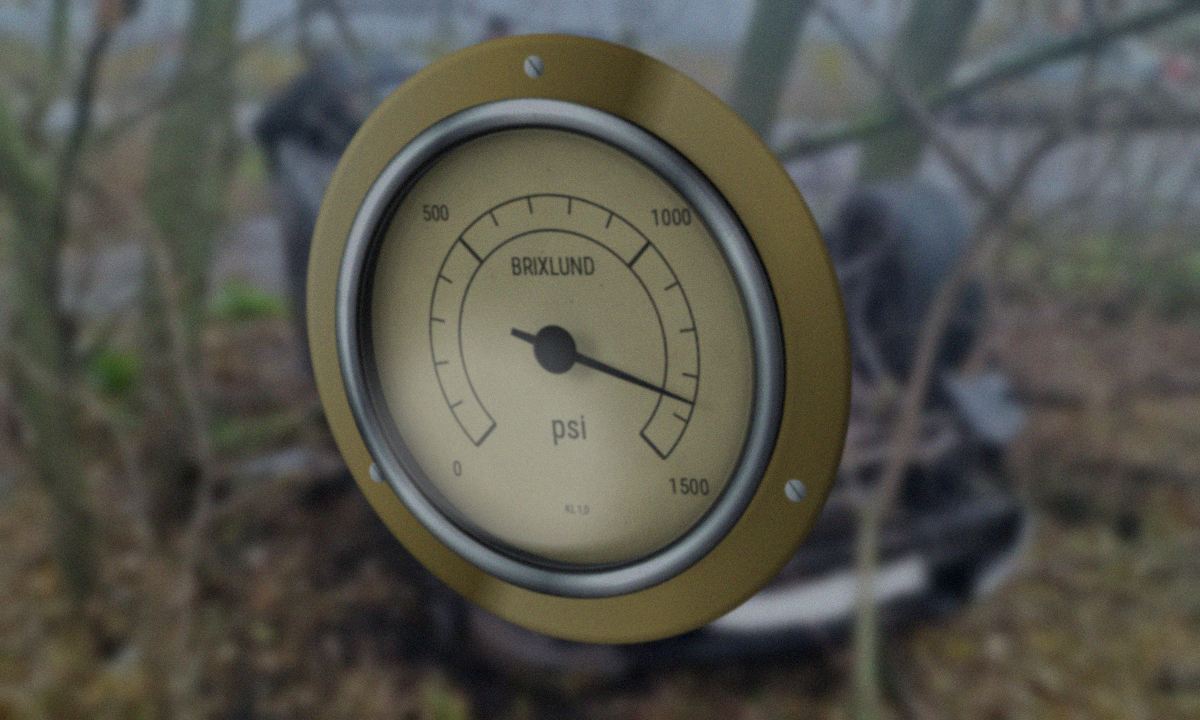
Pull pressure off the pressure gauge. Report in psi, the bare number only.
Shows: 1350
